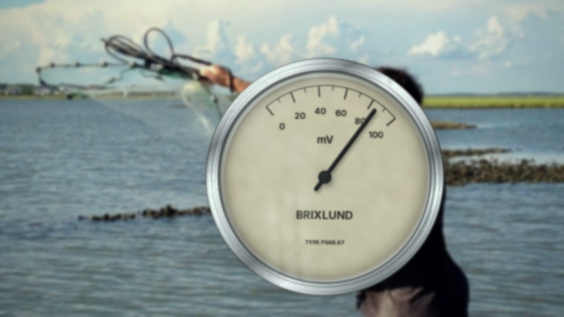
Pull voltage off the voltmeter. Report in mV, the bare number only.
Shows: 85
